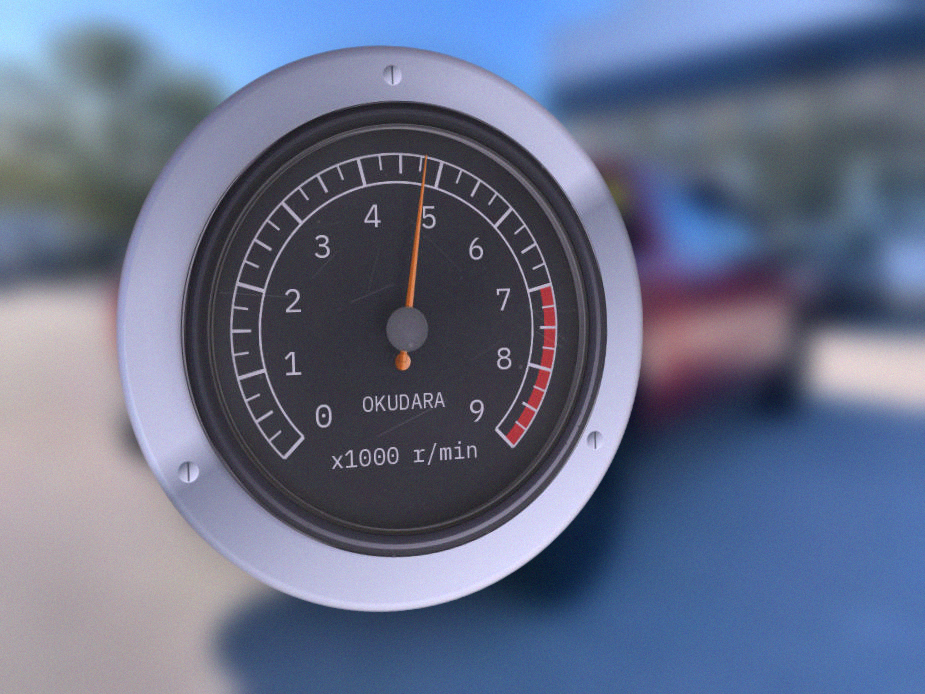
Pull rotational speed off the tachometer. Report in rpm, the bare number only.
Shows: 4750
